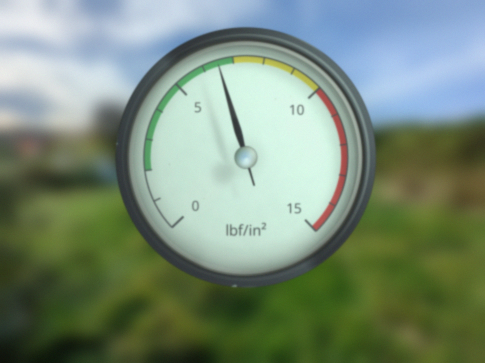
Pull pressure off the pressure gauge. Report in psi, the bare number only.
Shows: 6.5
